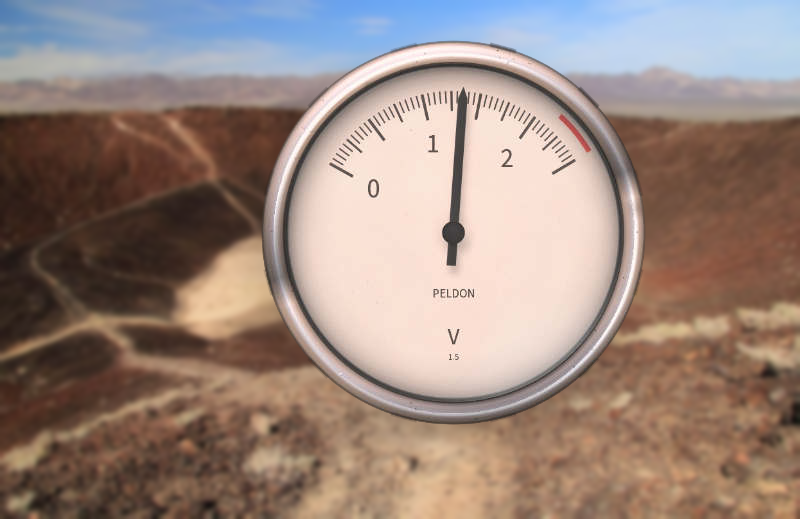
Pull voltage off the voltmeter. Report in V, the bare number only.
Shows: 1.35
